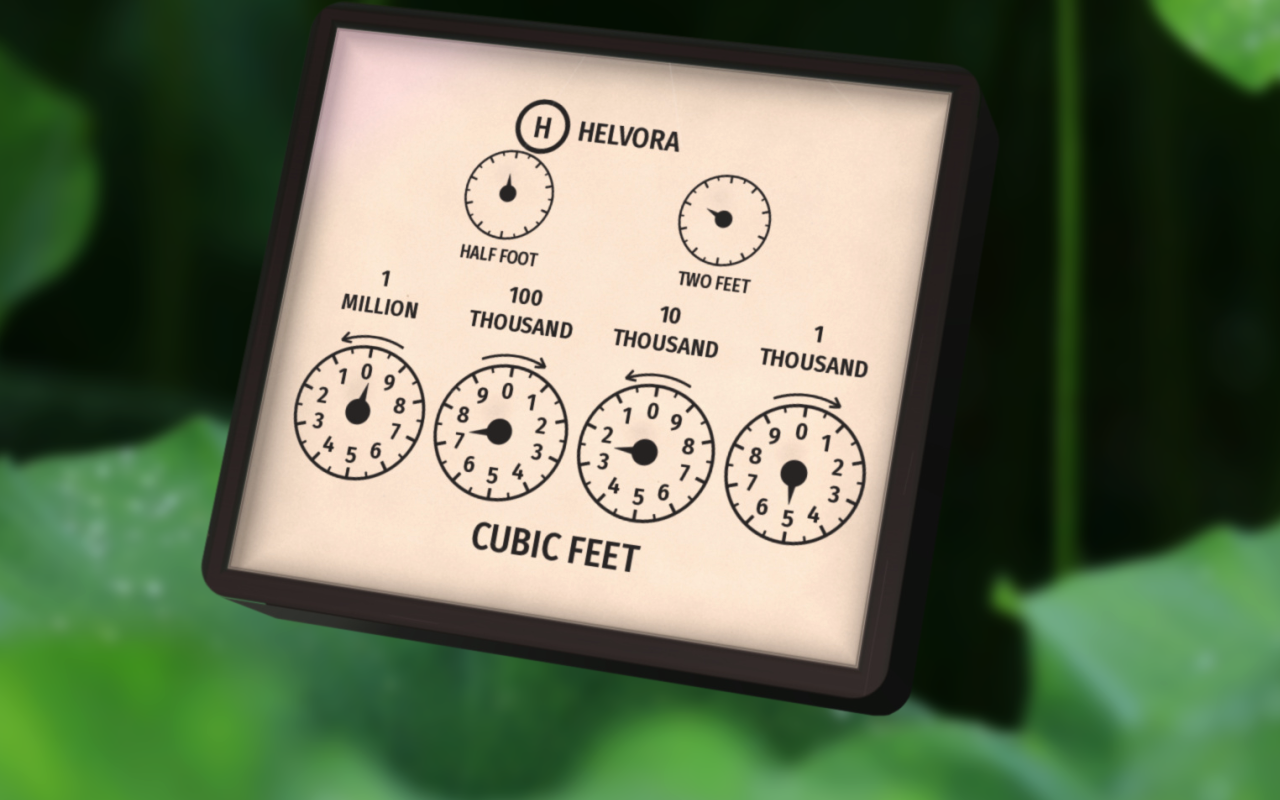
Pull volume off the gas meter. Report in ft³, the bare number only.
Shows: 972500
